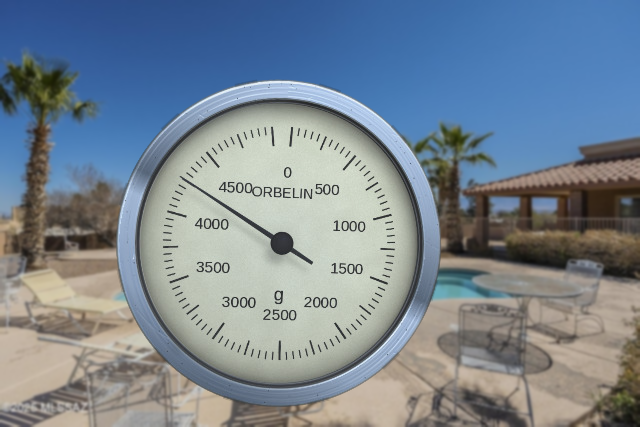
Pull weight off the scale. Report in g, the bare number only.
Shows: 4250
